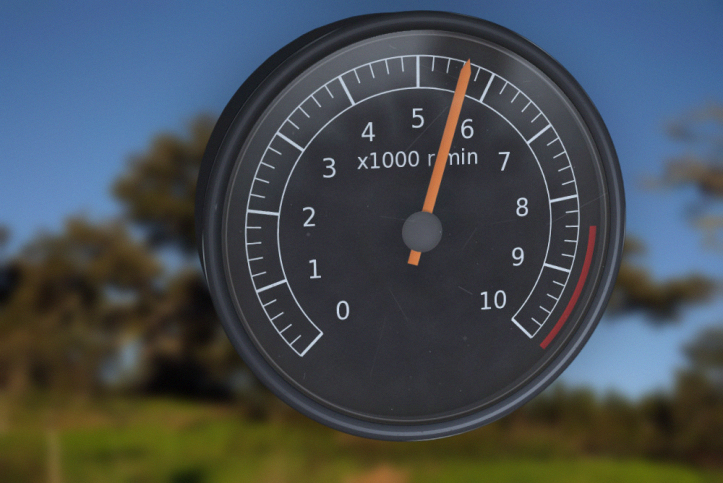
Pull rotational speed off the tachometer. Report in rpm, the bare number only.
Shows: 5600
